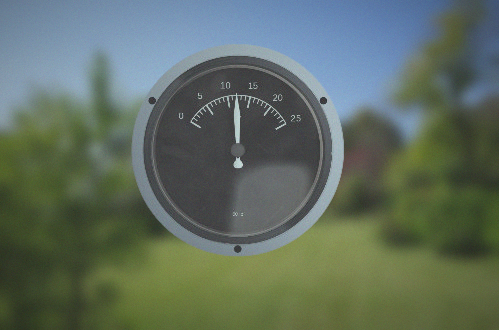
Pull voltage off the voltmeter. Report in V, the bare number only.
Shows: 12
